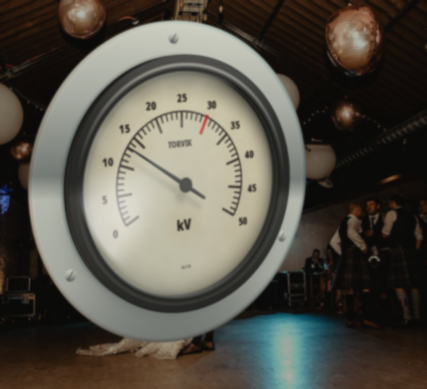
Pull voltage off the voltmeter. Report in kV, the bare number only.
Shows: 13
